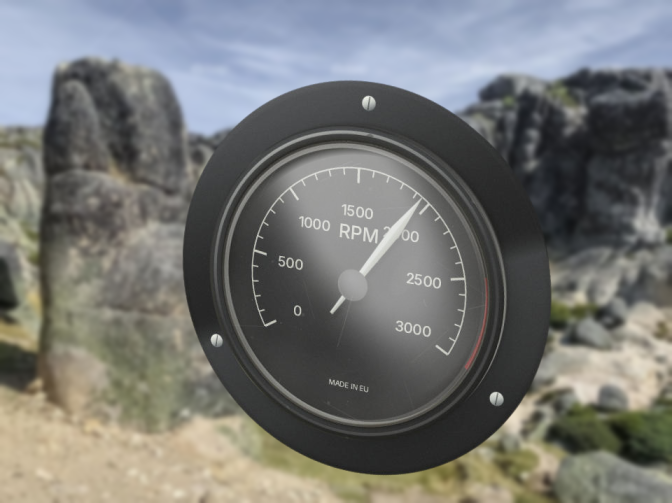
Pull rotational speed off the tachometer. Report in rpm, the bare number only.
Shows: 1950
